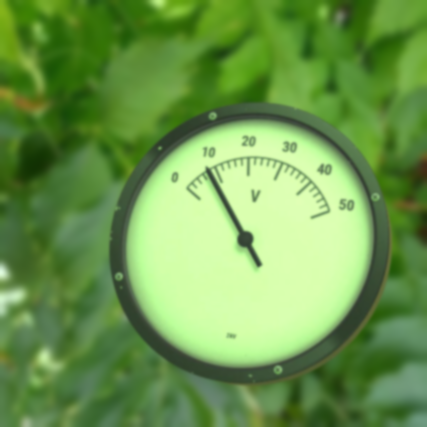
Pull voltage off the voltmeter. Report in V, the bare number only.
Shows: 8
